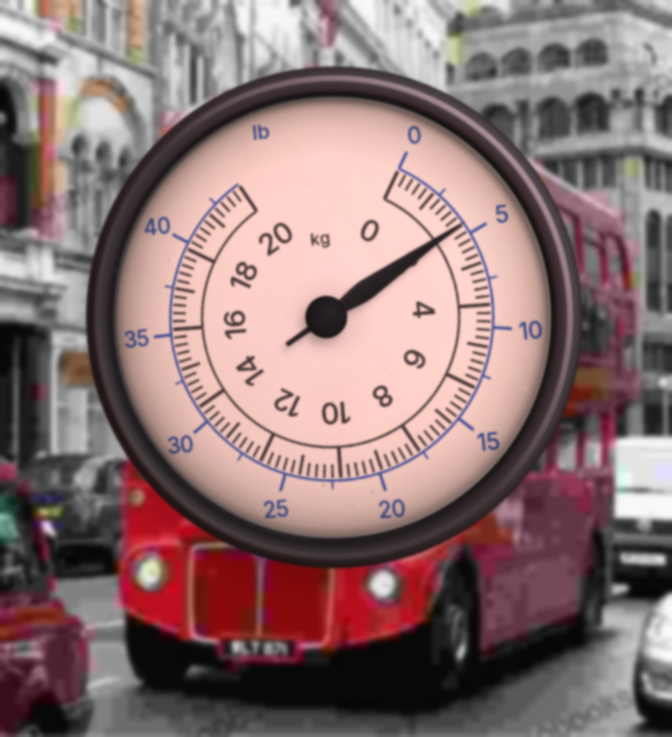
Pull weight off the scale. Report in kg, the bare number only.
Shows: 2
